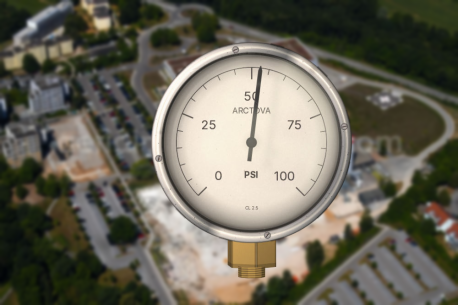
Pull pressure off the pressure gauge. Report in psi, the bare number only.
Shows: 52.5
